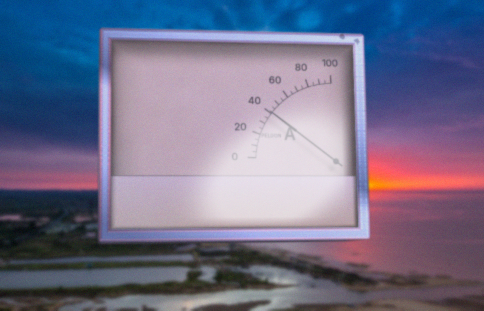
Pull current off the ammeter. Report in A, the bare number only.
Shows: 40
